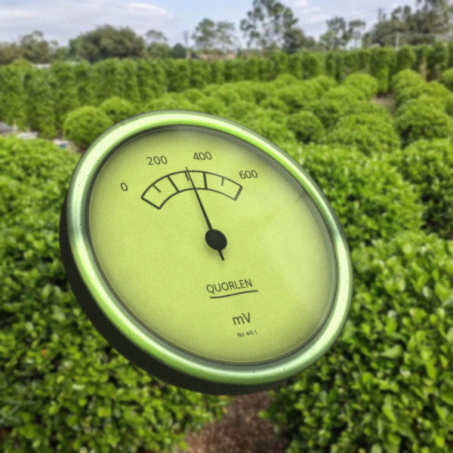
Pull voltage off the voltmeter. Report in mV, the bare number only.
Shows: 300
